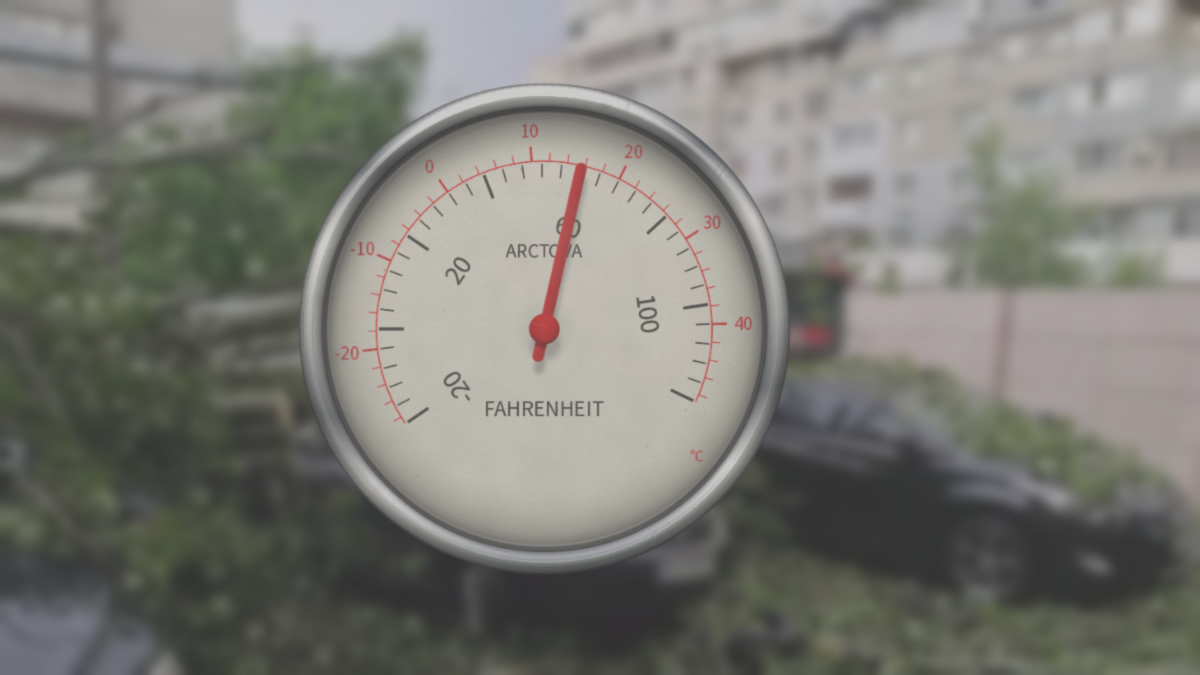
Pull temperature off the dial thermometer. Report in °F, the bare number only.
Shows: 60
